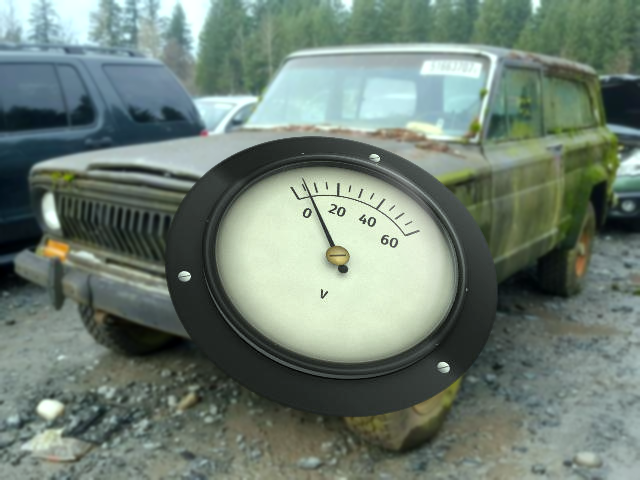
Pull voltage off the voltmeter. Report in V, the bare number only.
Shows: 5
